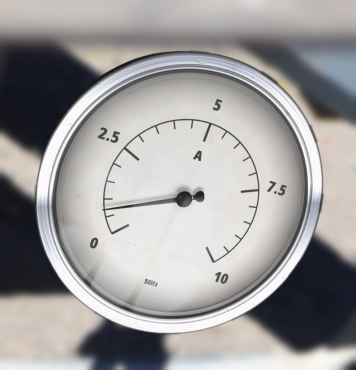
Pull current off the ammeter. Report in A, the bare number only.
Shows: 0.75
